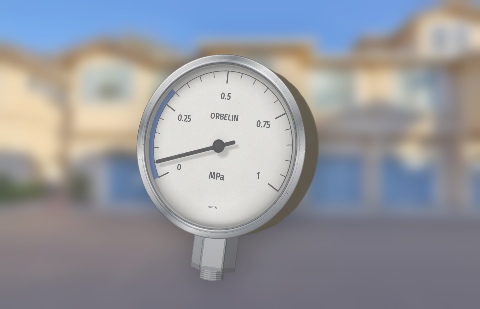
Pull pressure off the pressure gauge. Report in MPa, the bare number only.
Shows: 0.05
